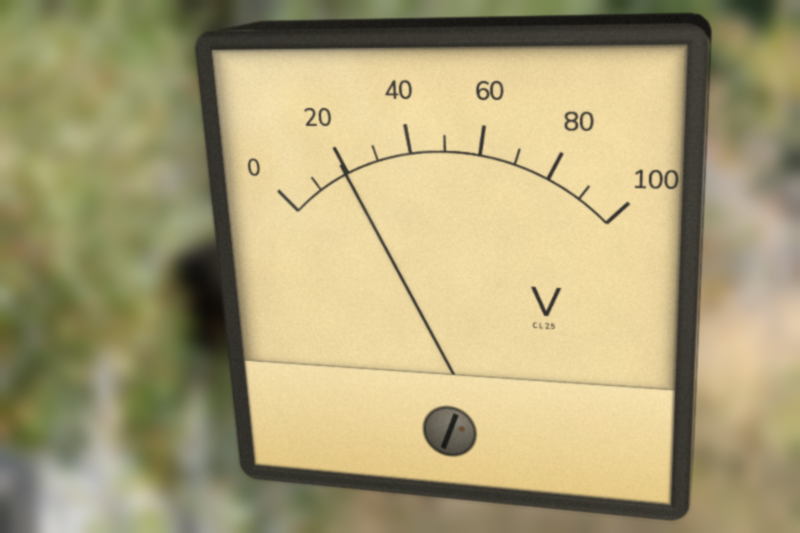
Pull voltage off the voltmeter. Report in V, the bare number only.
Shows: 20
